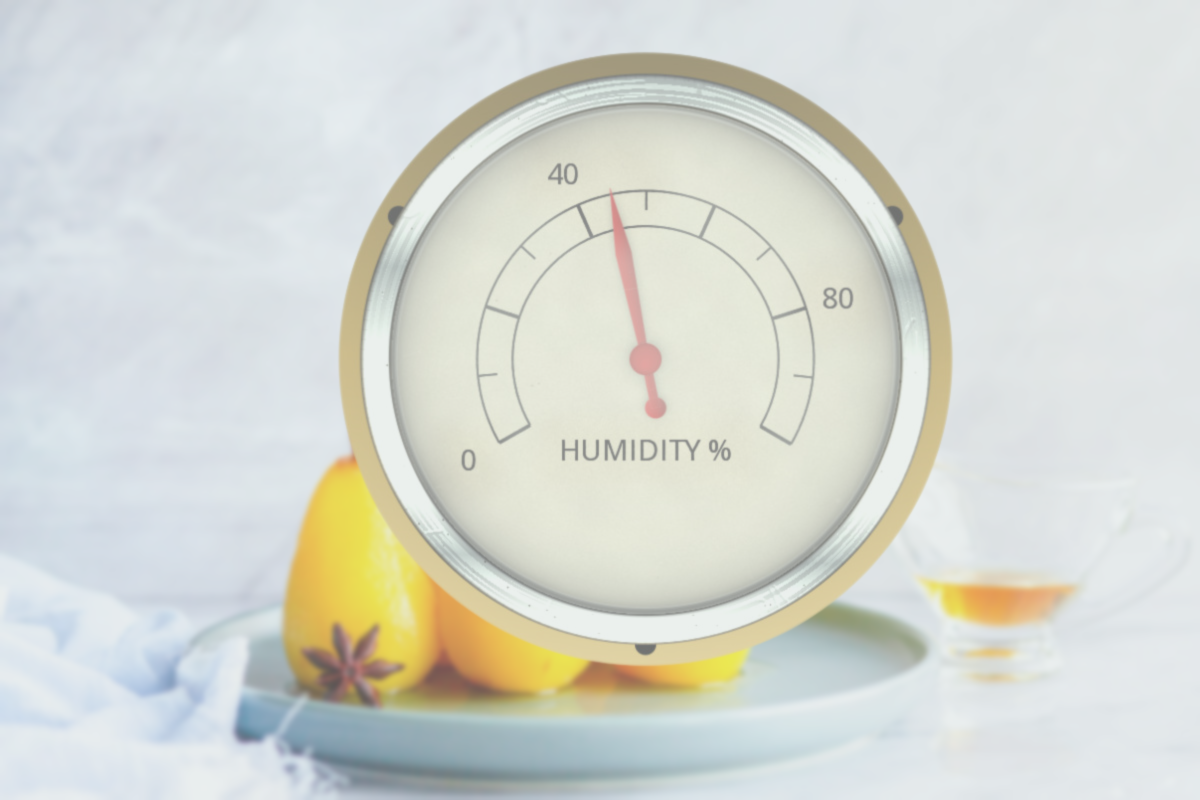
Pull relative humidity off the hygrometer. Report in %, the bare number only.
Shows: 45
